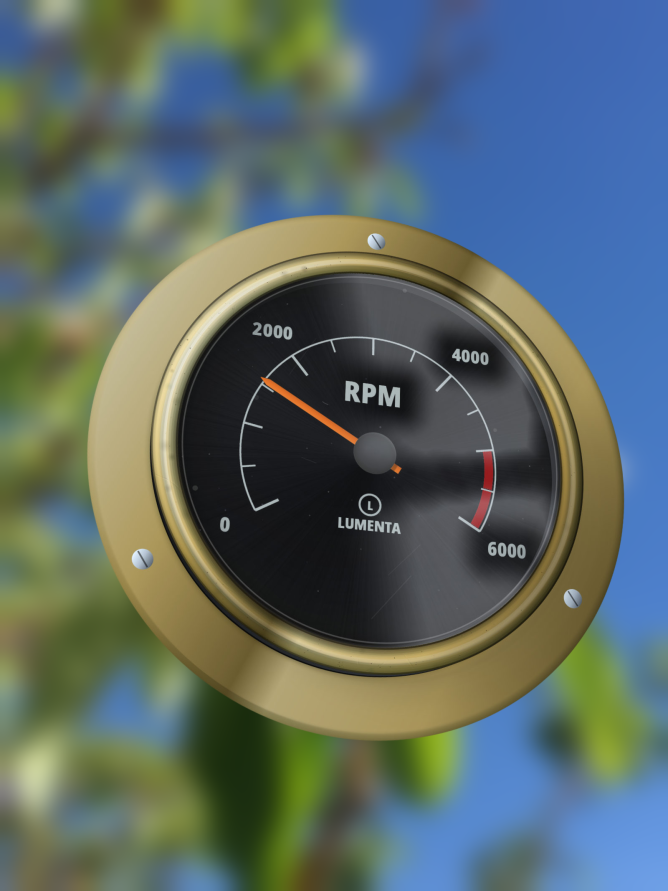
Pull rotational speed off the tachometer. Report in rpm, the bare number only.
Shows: 1500
